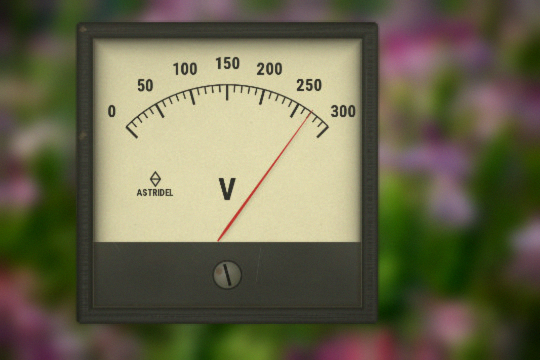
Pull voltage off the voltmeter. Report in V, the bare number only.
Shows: 270
